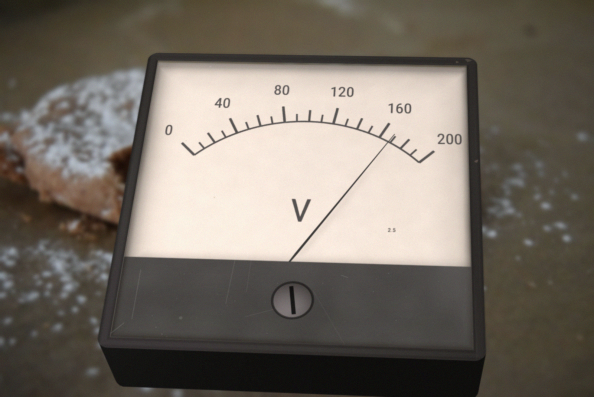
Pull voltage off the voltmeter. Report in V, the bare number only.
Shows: 170
